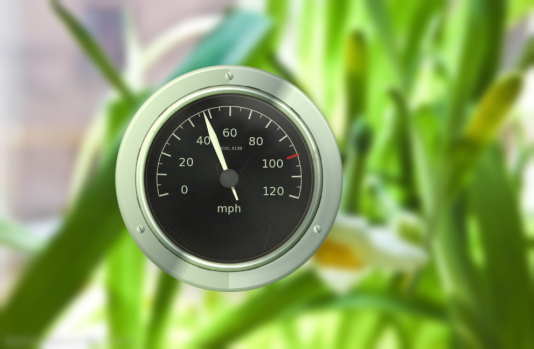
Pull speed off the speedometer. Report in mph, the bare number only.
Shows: 47.5
